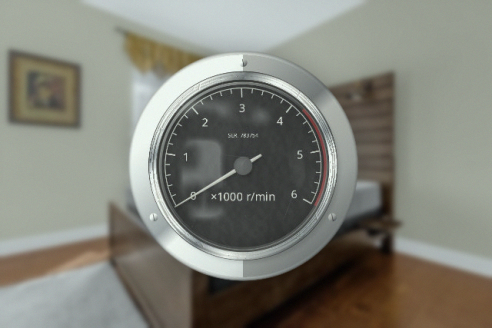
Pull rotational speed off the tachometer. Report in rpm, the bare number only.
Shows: 0
